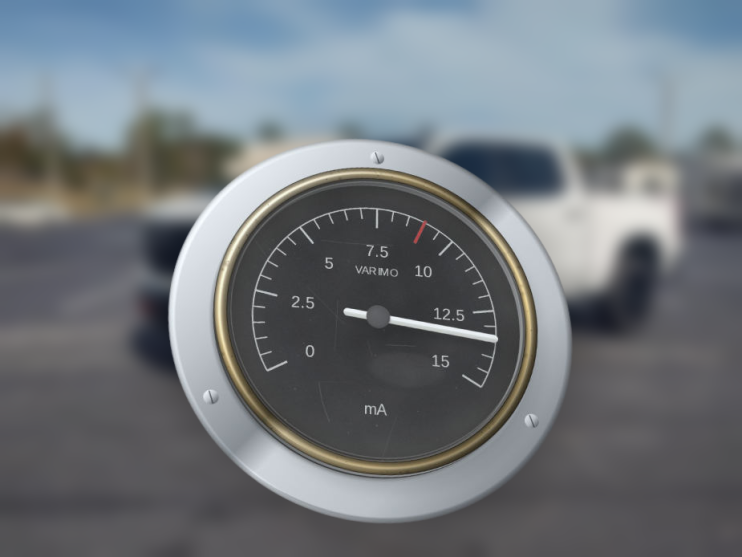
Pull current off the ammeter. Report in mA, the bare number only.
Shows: 13.5
